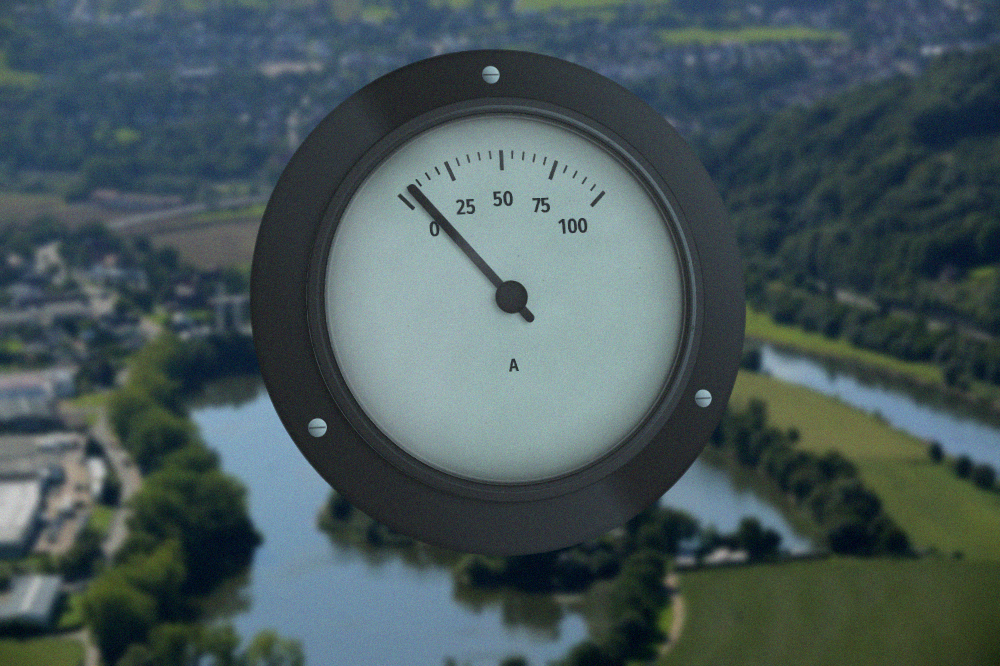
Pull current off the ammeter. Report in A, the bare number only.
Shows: 5
